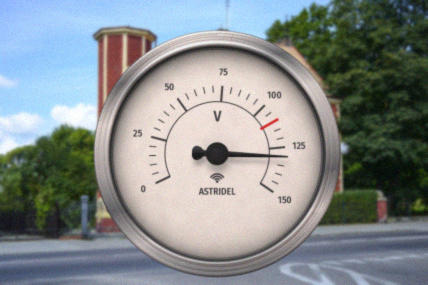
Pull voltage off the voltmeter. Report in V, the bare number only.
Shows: 130
